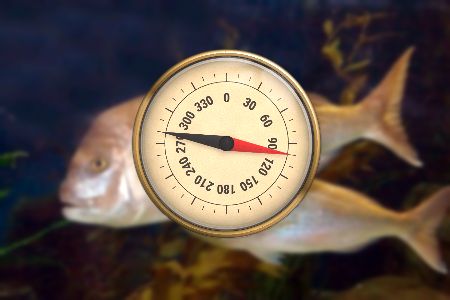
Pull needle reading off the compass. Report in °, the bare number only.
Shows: 100
